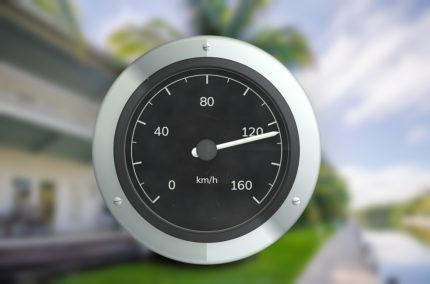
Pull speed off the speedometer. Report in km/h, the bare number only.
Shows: 125
